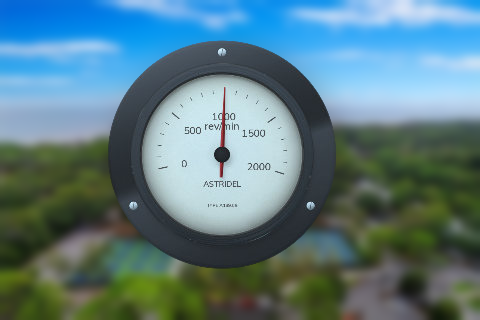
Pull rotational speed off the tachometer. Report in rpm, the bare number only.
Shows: 1000
